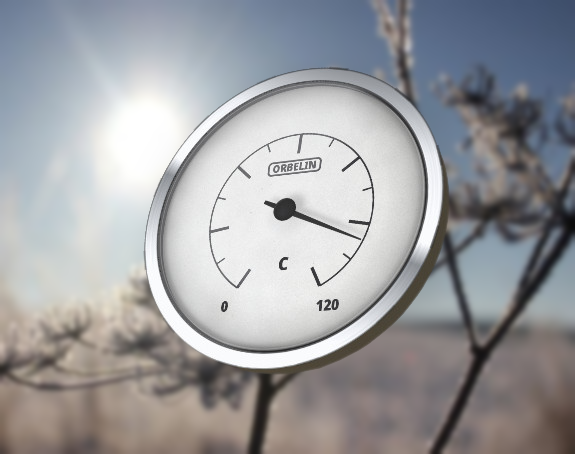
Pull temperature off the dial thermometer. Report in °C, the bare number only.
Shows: 105
